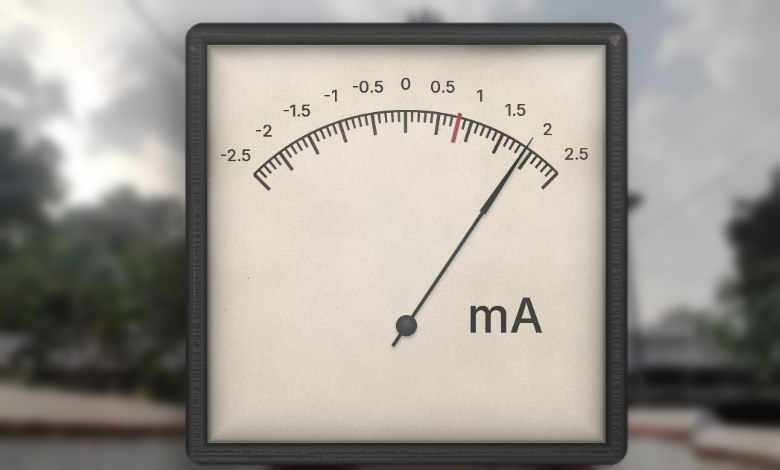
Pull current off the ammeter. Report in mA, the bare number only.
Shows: 1.9
